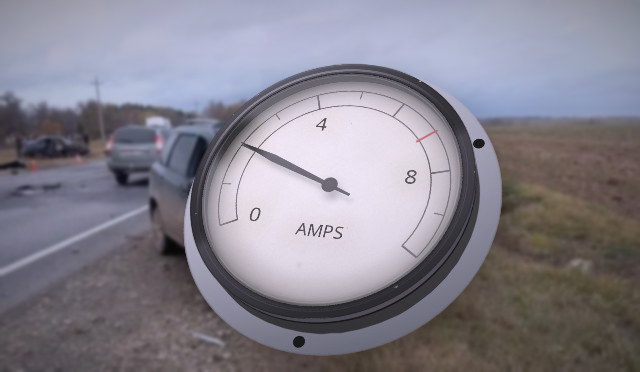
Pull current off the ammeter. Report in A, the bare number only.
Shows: 2
